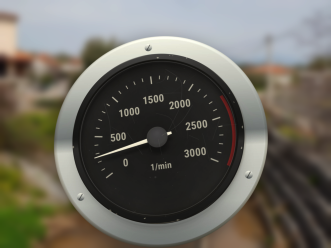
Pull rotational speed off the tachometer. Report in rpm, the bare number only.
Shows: 250
